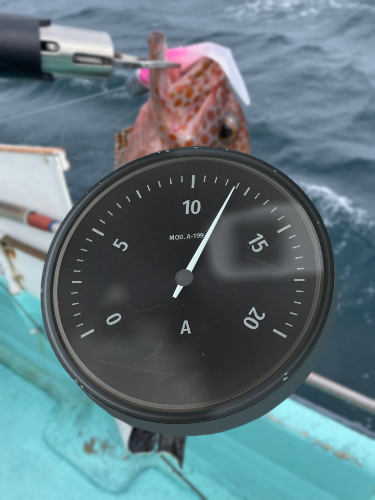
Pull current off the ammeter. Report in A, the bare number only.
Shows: 12
